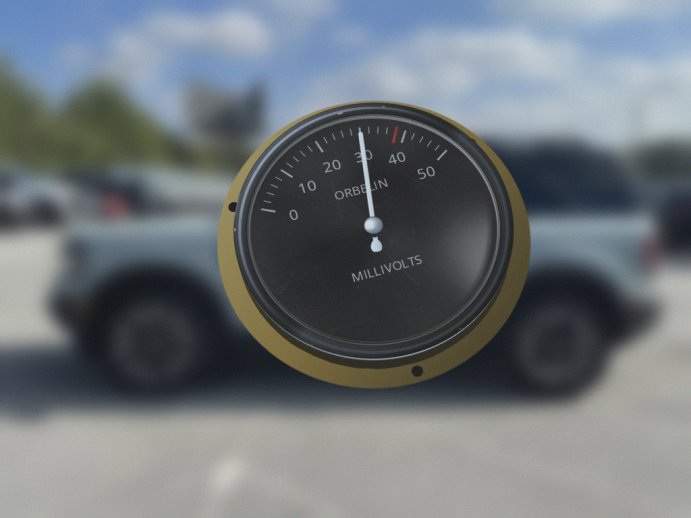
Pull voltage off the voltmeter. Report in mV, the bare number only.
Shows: 30
